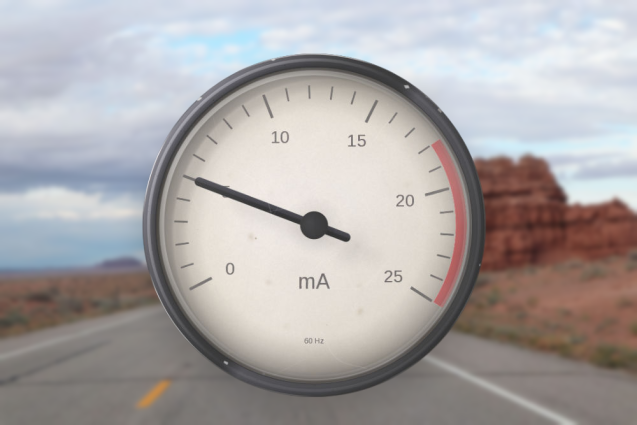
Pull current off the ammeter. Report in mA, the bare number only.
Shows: 5
